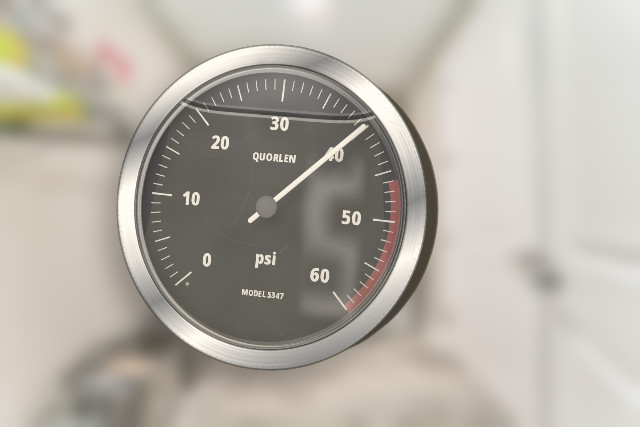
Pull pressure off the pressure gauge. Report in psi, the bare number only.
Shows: 40
